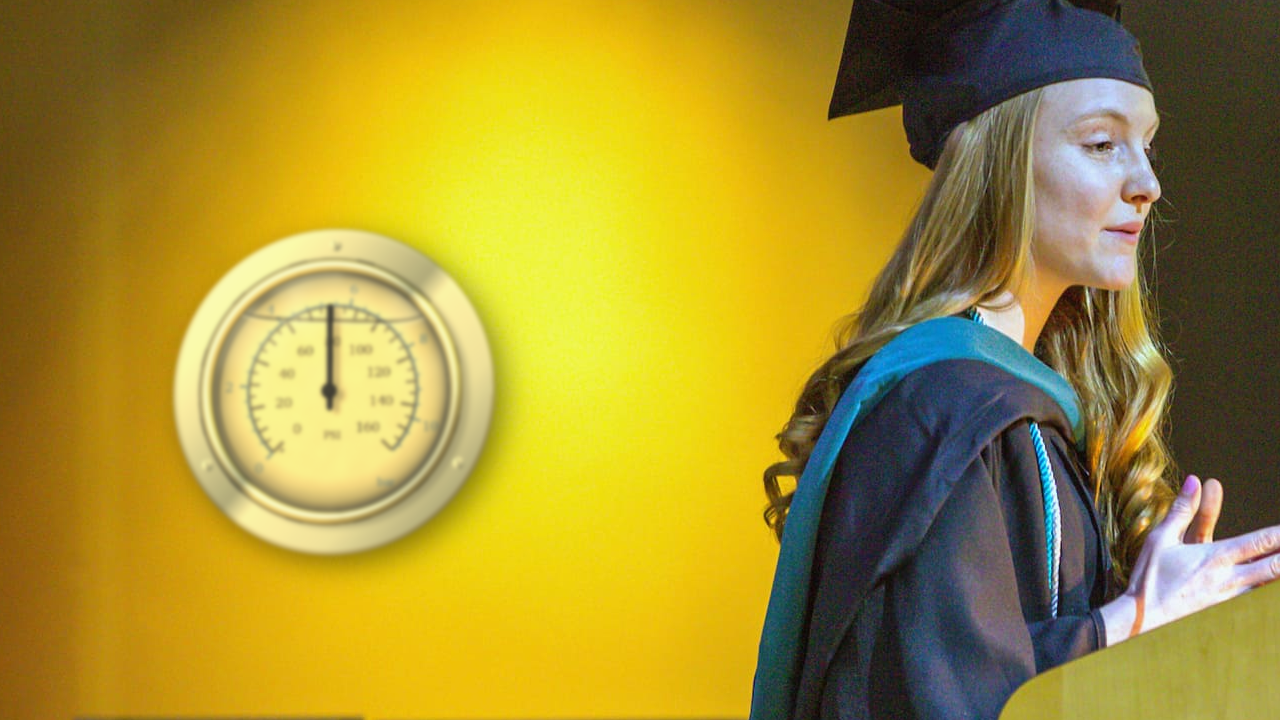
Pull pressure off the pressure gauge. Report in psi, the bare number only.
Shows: 80
